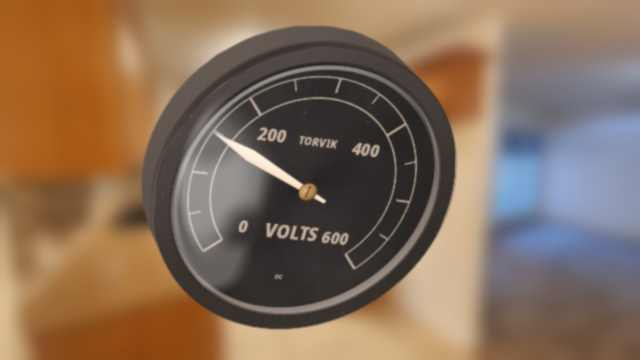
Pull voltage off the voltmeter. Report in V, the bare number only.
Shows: 150
